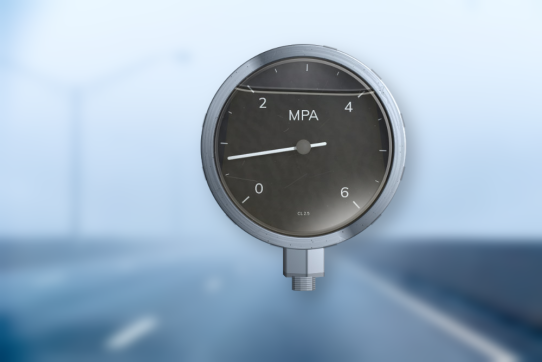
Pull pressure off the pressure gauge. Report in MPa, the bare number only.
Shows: 0.75
